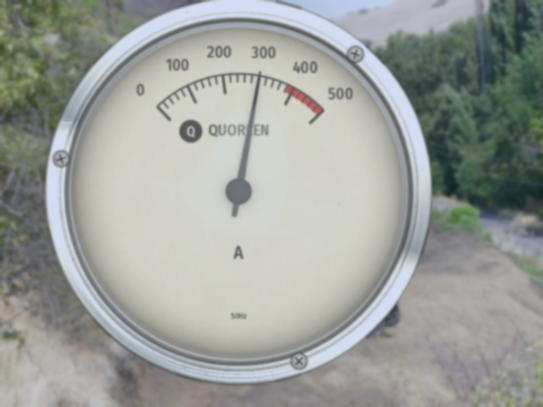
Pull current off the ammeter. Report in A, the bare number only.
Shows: 300
